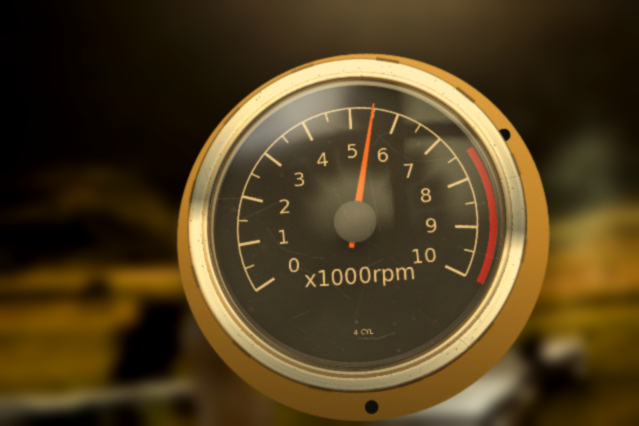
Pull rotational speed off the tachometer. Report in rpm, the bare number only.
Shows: 5500
